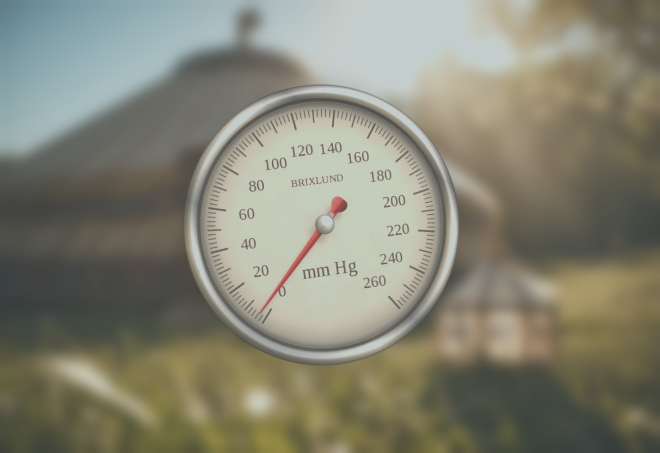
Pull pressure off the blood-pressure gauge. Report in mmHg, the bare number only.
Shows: 4
